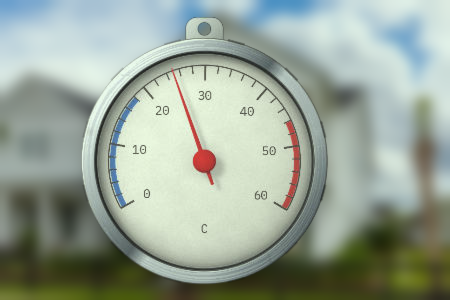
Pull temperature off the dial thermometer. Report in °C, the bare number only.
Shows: 25
